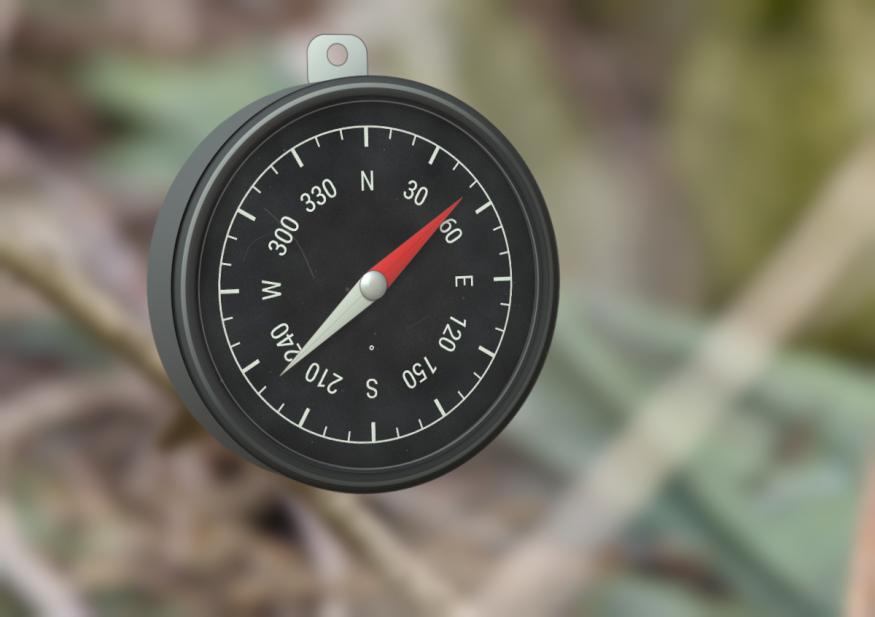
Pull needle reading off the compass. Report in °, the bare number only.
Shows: 50
